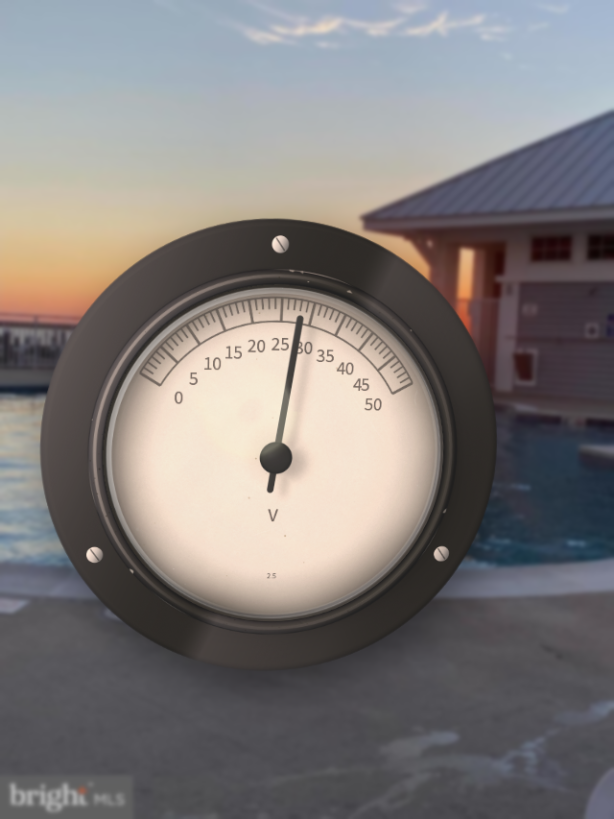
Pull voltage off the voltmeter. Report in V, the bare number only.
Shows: 28
